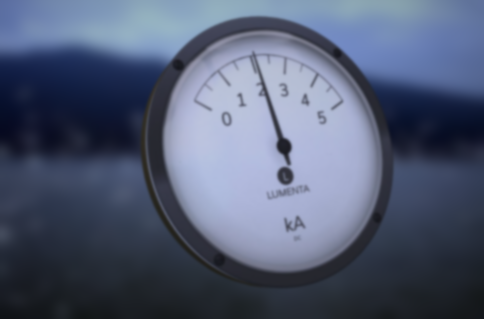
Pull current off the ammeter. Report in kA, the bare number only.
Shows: 2
